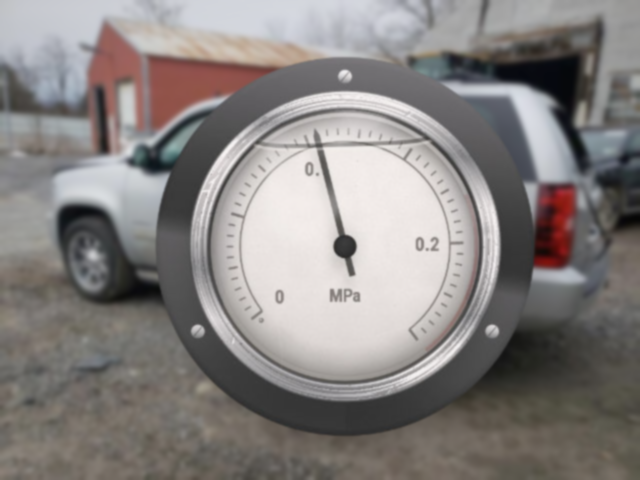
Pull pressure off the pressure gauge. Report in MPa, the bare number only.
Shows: 0.105
